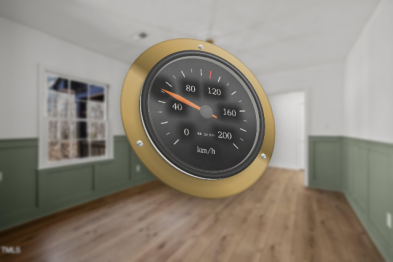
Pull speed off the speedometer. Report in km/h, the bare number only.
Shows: 50
